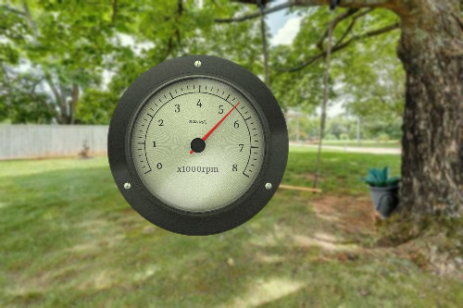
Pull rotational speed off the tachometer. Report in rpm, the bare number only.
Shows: 5400
